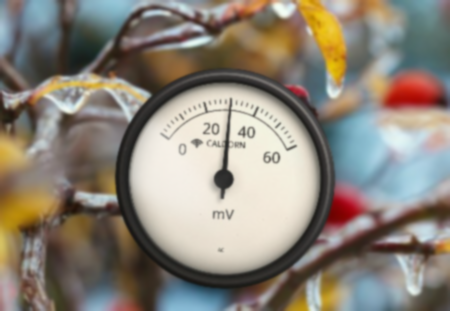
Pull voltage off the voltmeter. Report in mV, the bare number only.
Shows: 30
